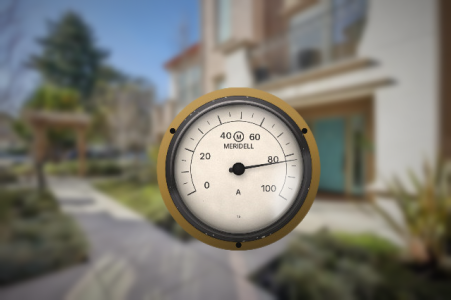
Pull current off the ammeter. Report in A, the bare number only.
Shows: 82.5
